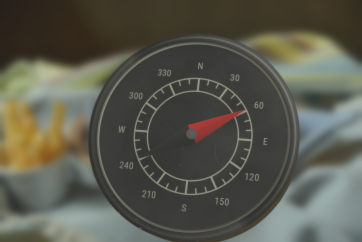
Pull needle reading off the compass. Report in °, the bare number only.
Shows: 60
